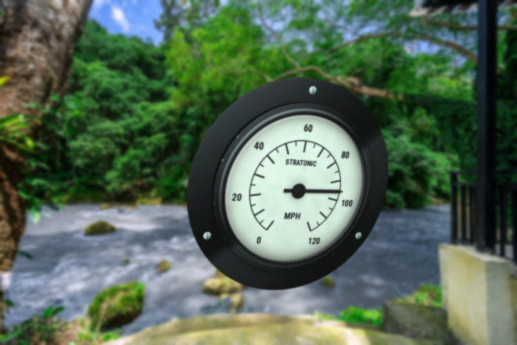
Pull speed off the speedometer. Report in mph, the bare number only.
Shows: 95
